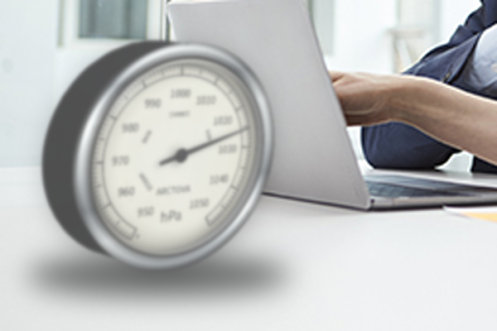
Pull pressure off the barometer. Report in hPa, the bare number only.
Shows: 1025
